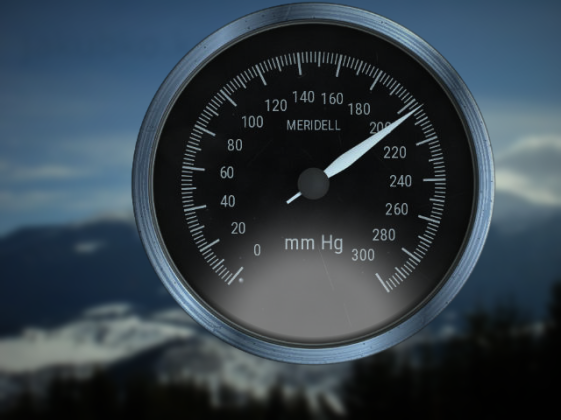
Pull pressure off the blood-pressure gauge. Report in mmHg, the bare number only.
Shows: 204
